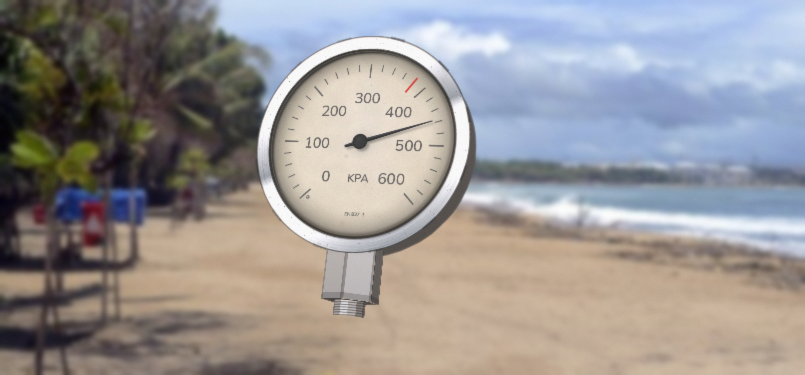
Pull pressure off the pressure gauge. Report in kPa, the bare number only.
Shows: 460
